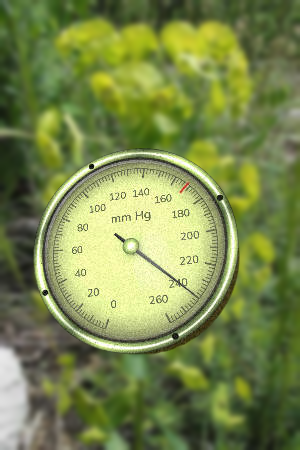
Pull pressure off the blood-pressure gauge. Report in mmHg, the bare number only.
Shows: 240
